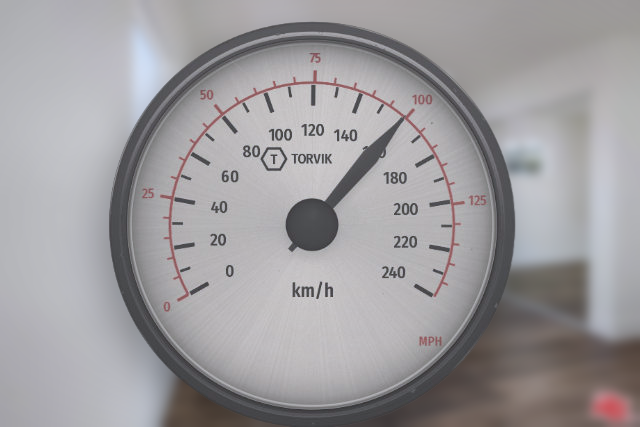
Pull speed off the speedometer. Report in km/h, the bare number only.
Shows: 160
